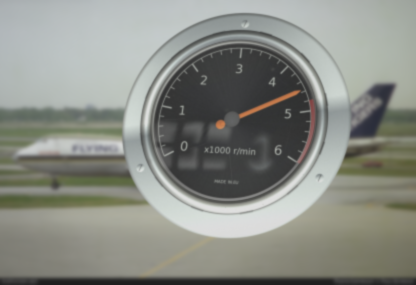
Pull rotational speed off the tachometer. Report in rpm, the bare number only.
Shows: 4600
